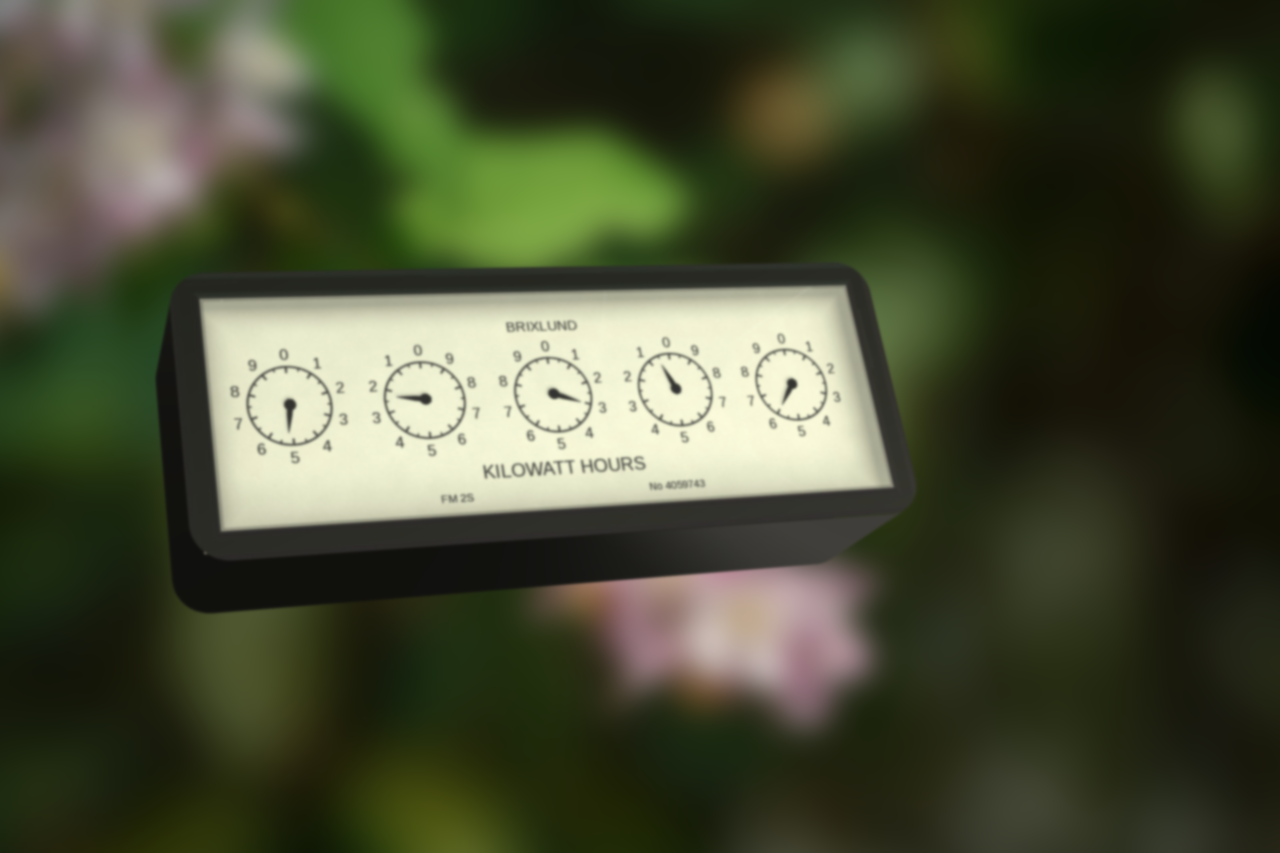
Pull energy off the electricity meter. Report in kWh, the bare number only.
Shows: 52306
